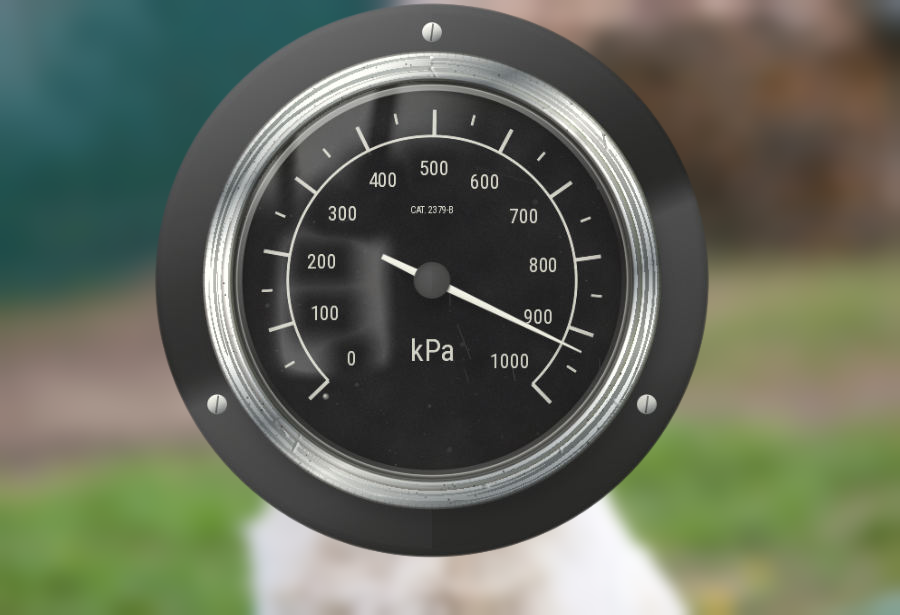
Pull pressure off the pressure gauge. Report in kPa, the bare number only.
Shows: 925
